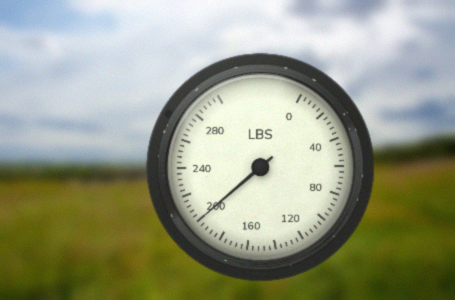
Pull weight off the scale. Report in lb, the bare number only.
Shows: 200
